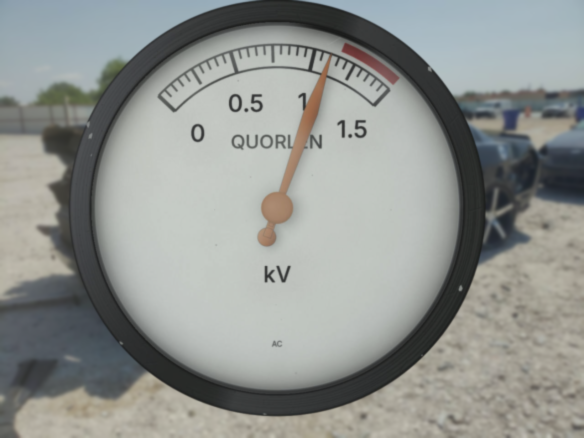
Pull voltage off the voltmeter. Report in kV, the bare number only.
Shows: 1.1
